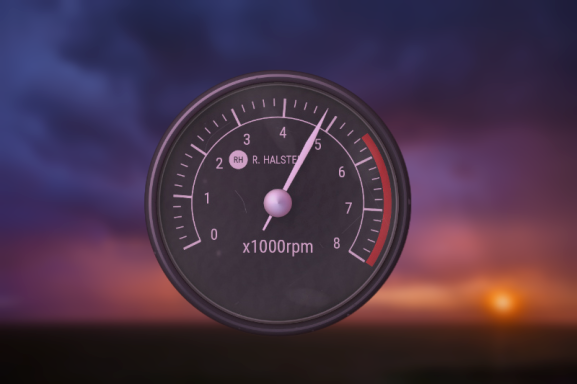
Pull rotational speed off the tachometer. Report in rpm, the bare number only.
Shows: 4800
